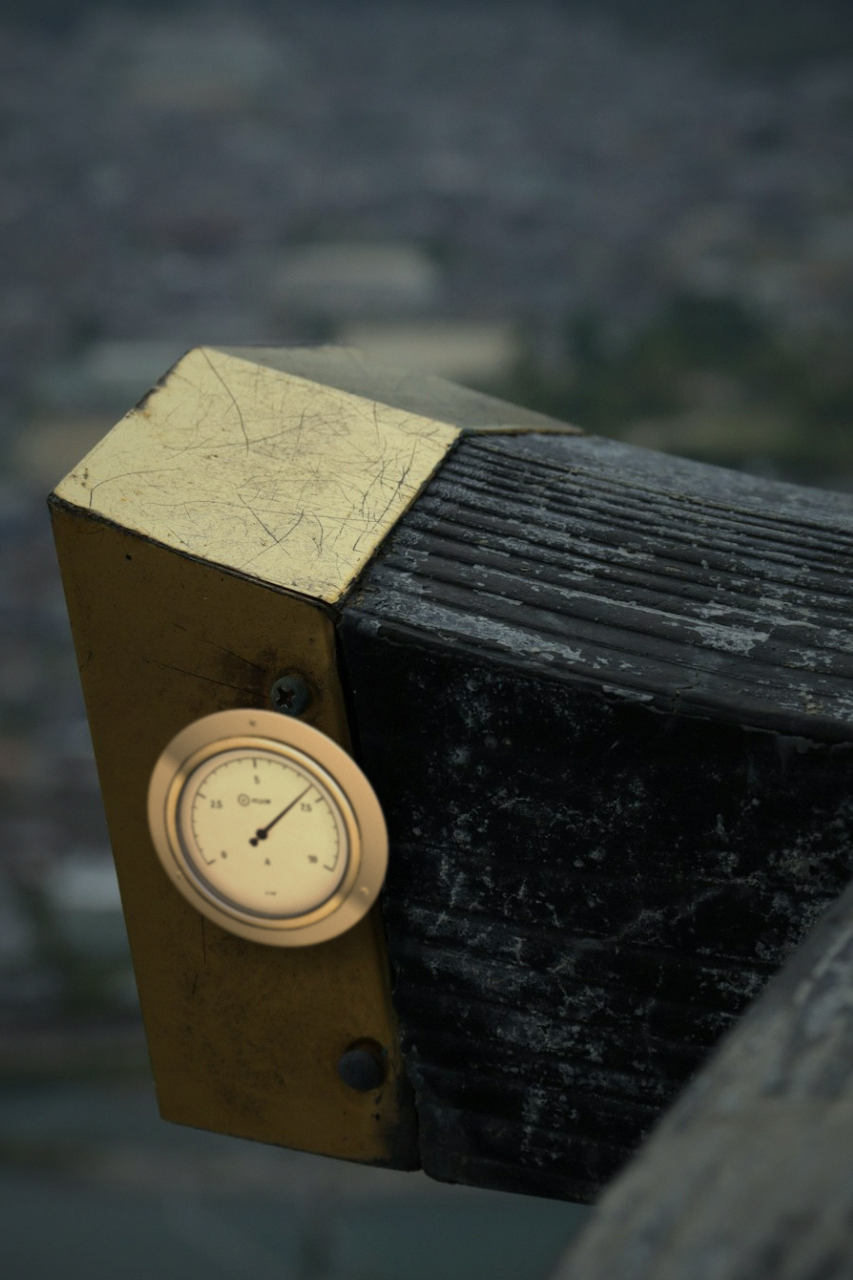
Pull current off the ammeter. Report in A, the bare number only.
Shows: 7
